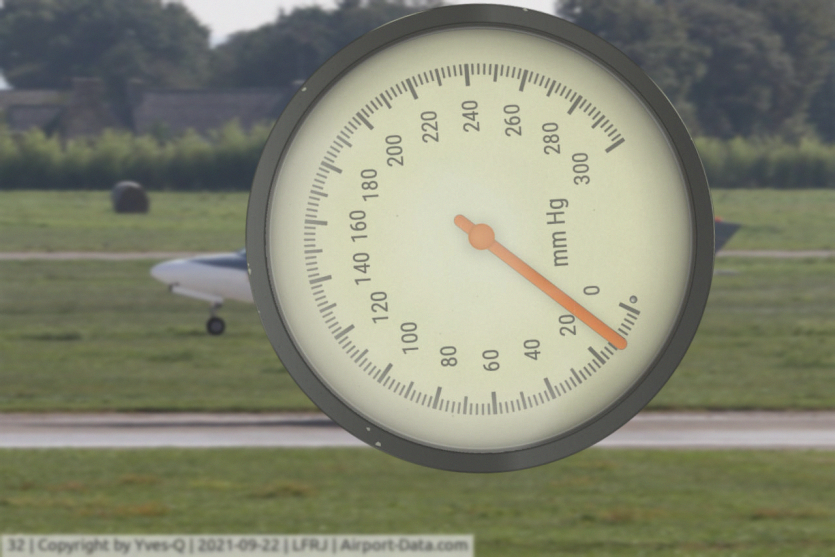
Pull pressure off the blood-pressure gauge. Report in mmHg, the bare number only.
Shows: 12
